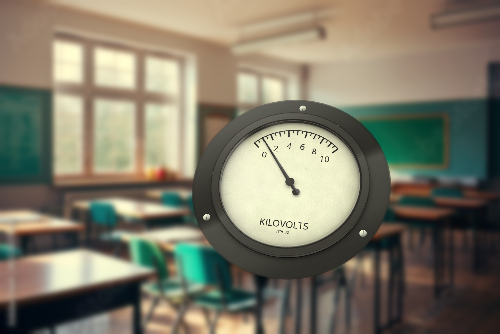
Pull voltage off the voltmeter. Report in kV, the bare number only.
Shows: 1
